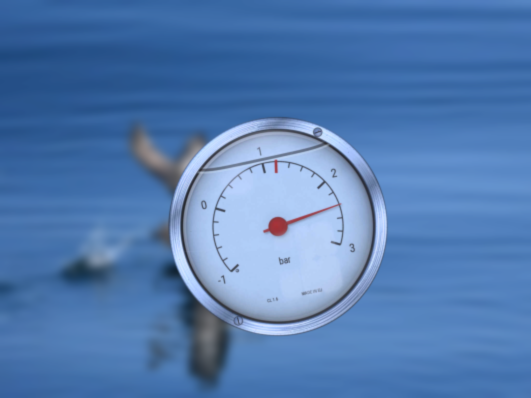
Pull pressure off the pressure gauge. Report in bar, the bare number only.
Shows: 2.4
